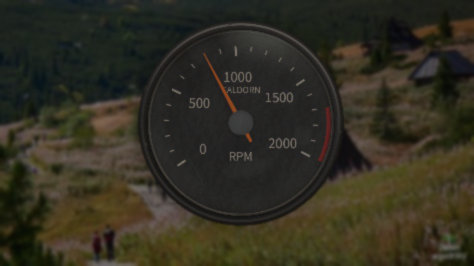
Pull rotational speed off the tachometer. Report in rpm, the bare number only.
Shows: 800
